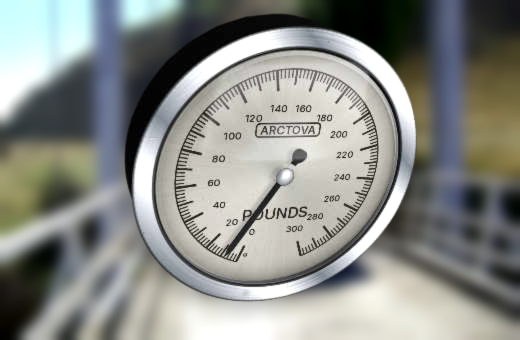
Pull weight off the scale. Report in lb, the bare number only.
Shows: 10
